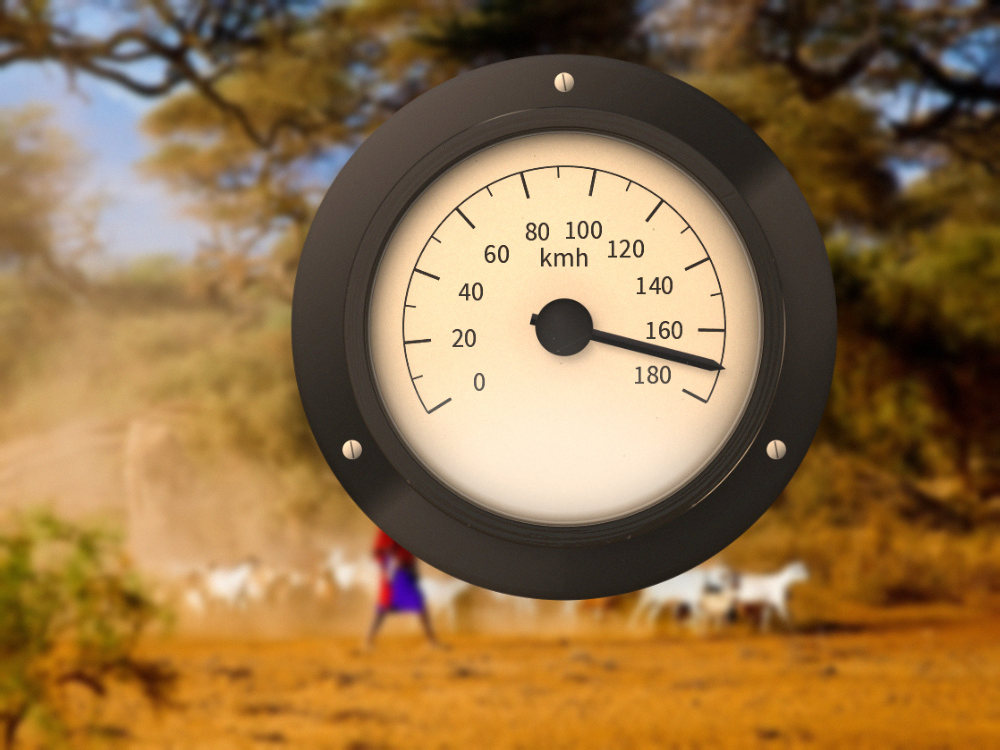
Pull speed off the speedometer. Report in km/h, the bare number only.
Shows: 170
